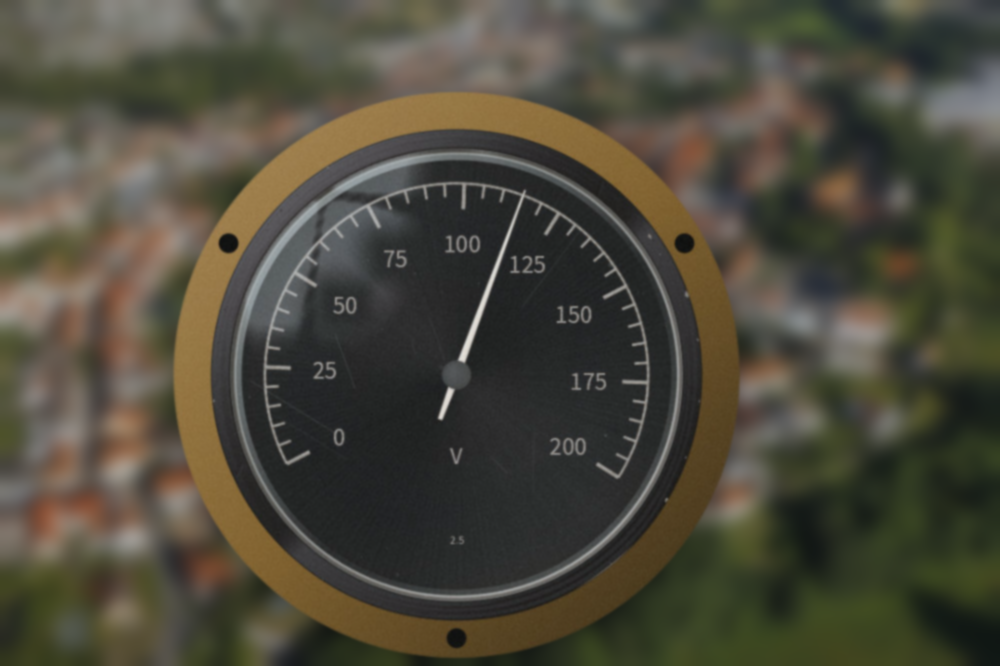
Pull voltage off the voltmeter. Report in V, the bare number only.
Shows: 115
